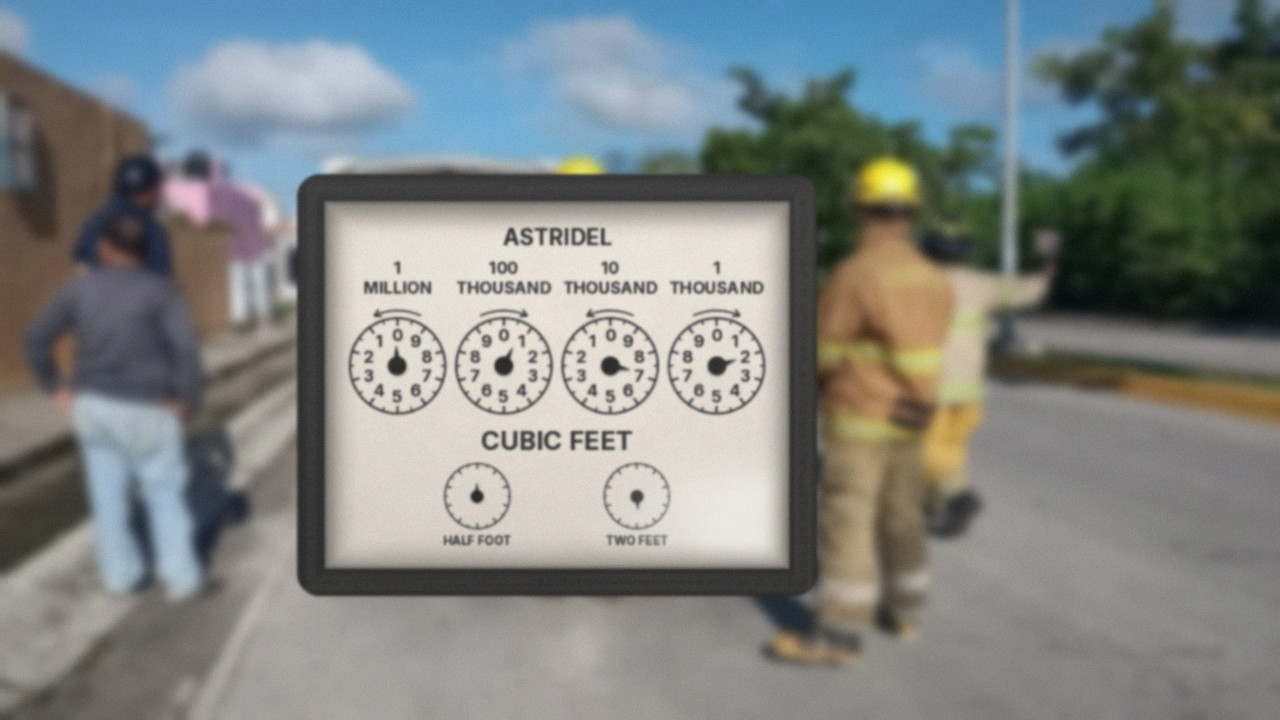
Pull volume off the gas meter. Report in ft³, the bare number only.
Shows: 7200
